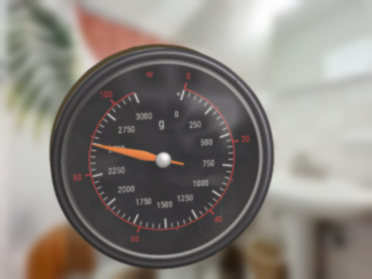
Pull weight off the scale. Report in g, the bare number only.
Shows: 2500
